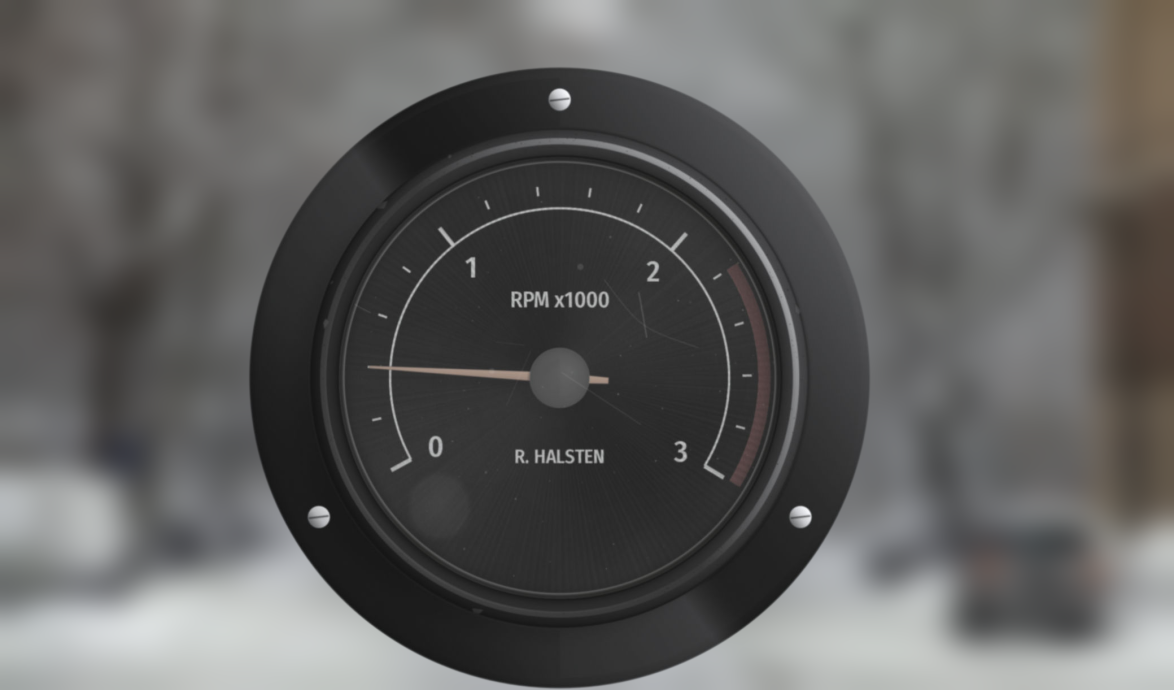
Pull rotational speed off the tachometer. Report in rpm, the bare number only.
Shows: 400
